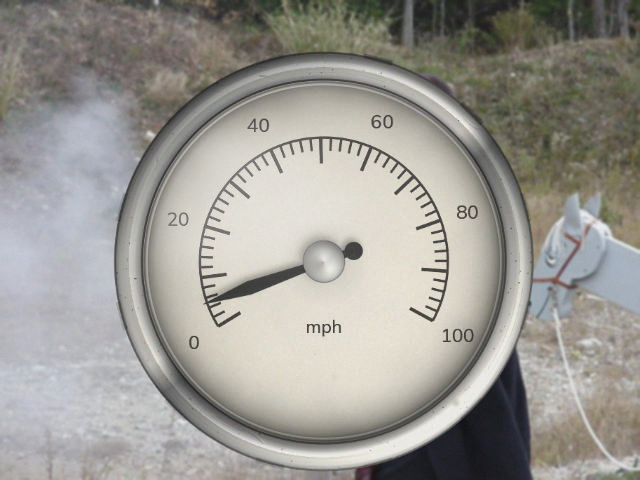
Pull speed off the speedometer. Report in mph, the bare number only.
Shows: 5
